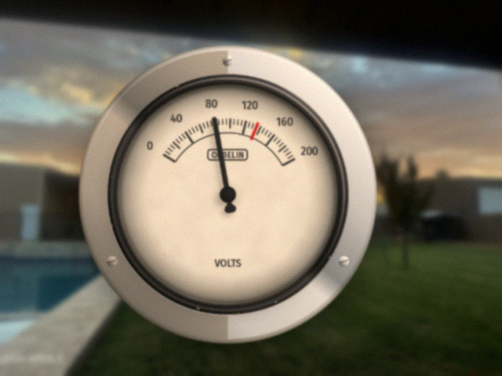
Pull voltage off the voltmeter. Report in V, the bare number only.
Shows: 80
